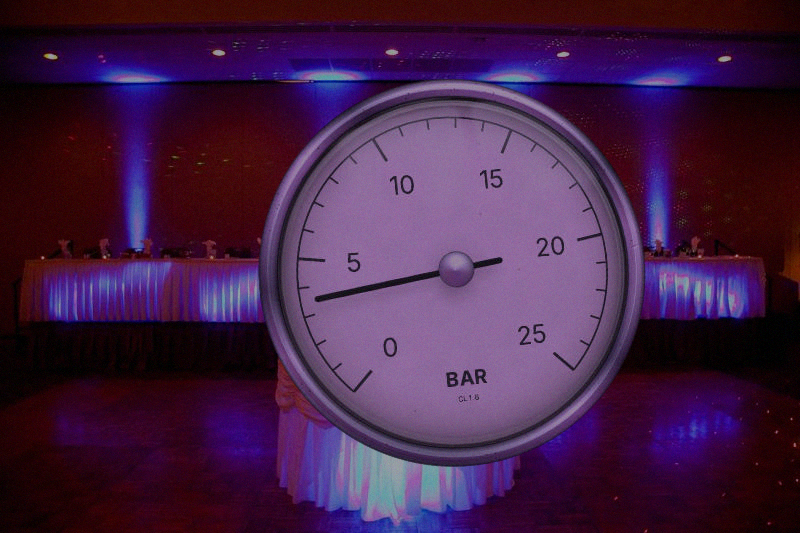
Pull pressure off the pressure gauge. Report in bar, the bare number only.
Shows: 3.5
